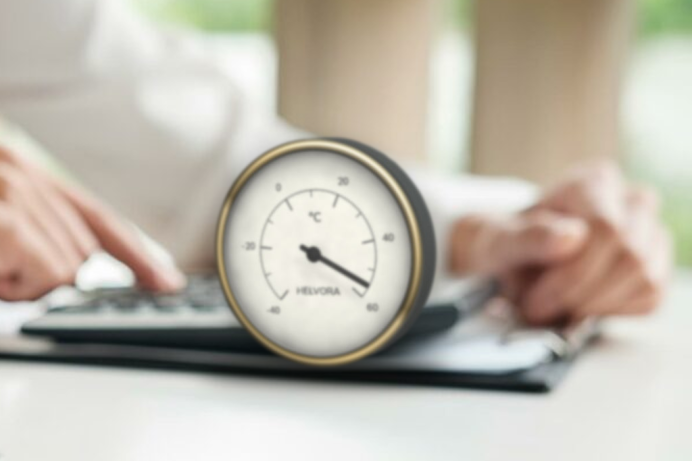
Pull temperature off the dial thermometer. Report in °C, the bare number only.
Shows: 55
